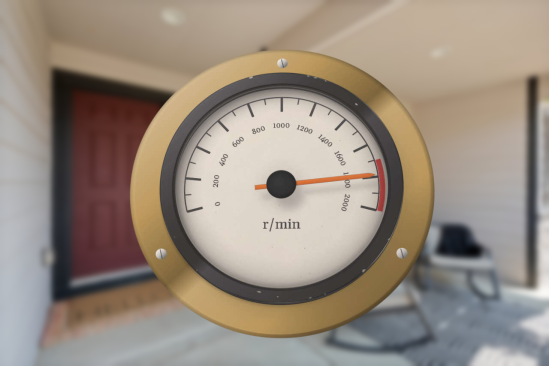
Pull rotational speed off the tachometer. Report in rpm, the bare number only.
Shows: 1800
